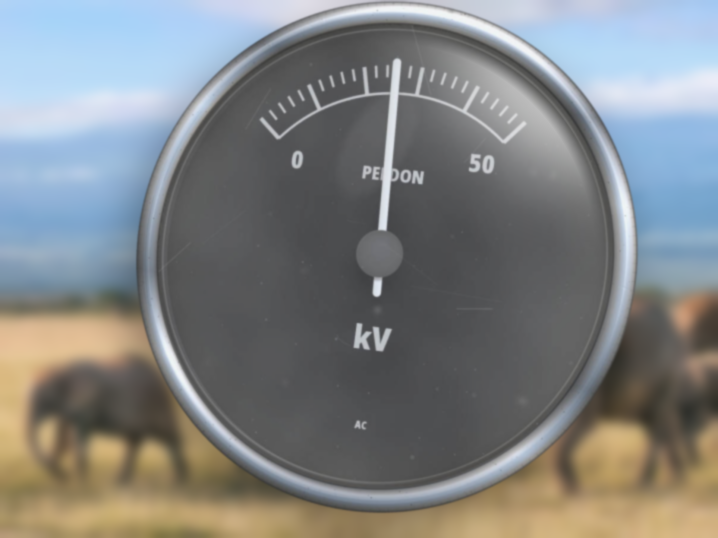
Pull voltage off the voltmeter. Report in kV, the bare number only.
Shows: 26
